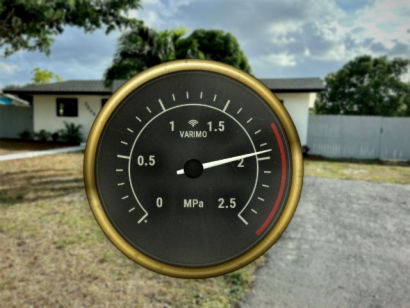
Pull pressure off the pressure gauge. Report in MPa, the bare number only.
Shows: 1.95
